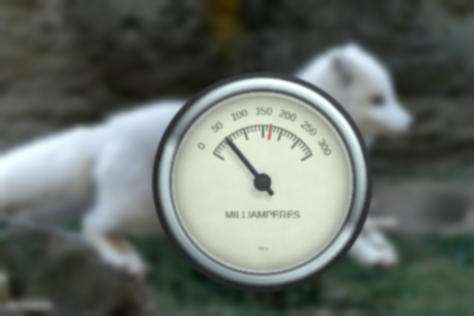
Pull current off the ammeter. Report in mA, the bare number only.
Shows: 50
